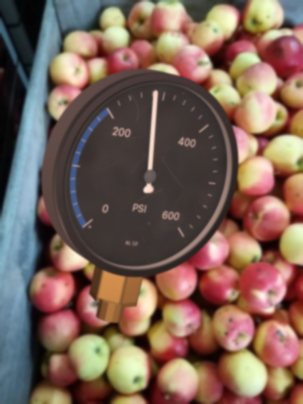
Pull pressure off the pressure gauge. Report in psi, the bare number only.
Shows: 280
